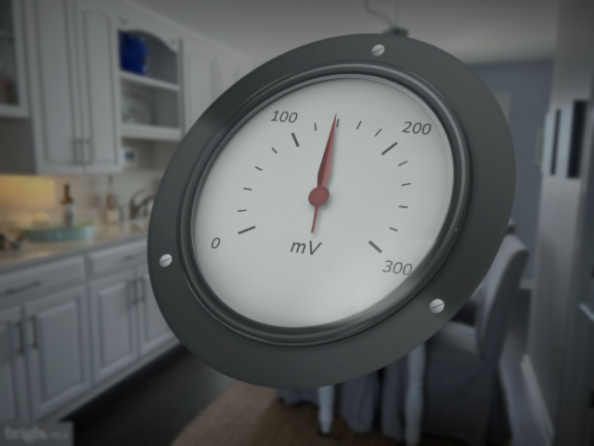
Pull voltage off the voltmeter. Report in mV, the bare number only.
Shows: 140
